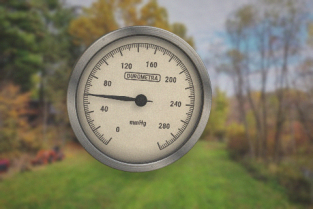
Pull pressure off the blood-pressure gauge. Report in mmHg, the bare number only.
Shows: 60
